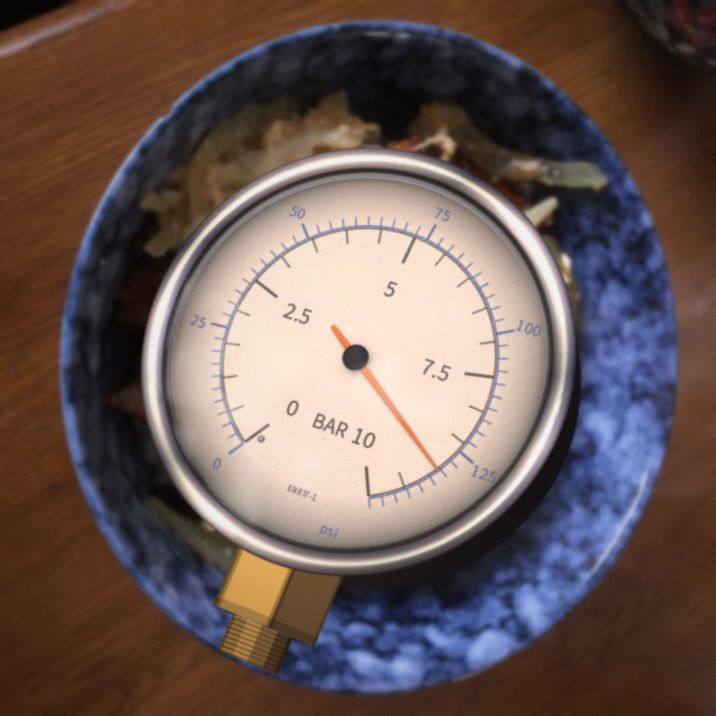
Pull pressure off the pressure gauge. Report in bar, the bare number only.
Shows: 9
